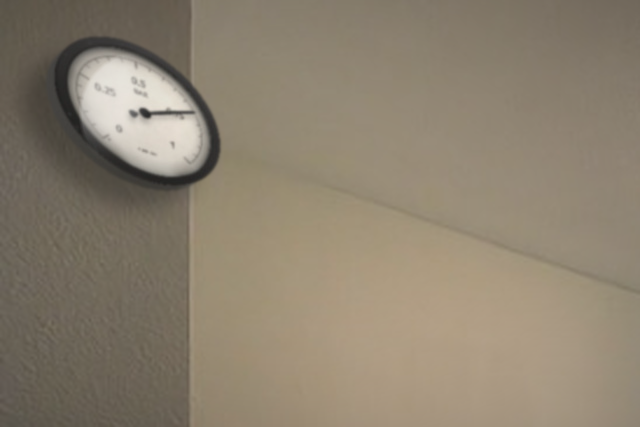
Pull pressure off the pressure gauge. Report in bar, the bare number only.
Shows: 0.75
